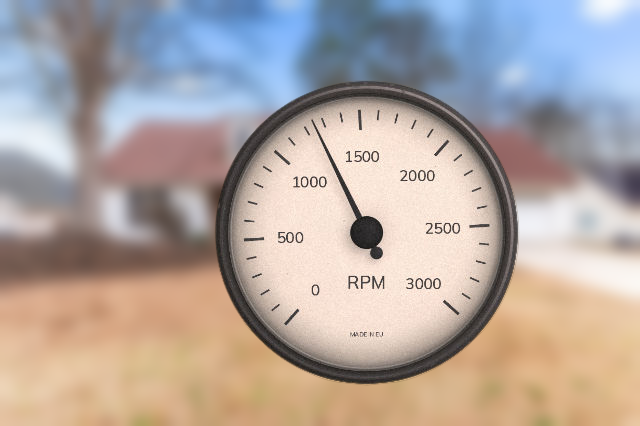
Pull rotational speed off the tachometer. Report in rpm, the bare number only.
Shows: 1250
